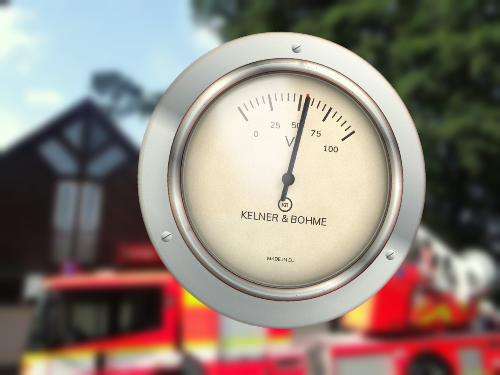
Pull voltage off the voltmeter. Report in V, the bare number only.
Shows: 55
